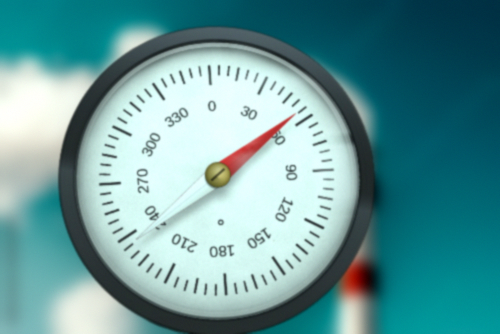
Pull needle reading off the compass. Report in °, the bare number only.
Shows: 55
